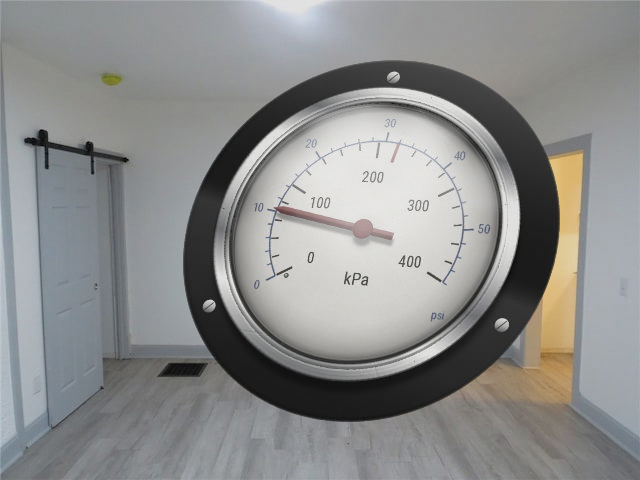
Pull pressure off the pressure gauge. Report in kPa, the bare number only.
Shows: 70
